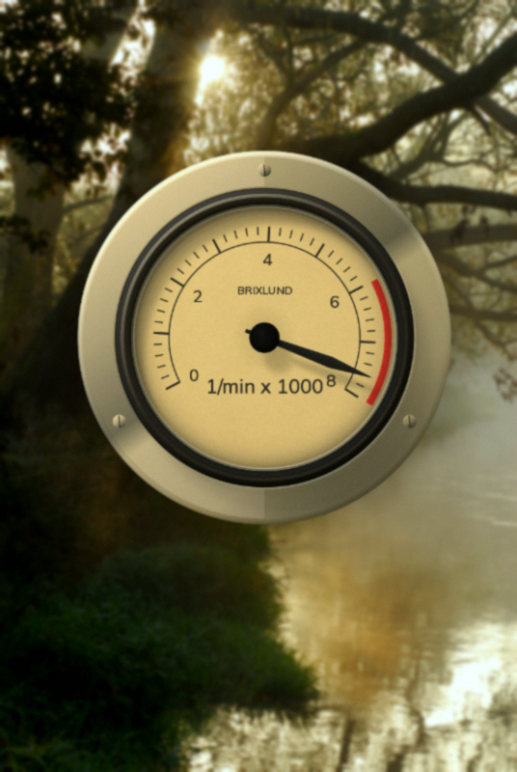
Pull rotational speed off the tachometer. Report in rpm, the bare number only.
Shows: 7600
